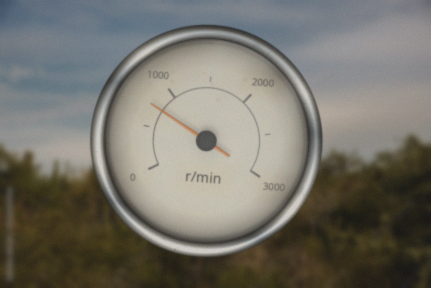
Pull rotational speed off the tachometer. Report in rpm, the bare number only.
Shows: 750
